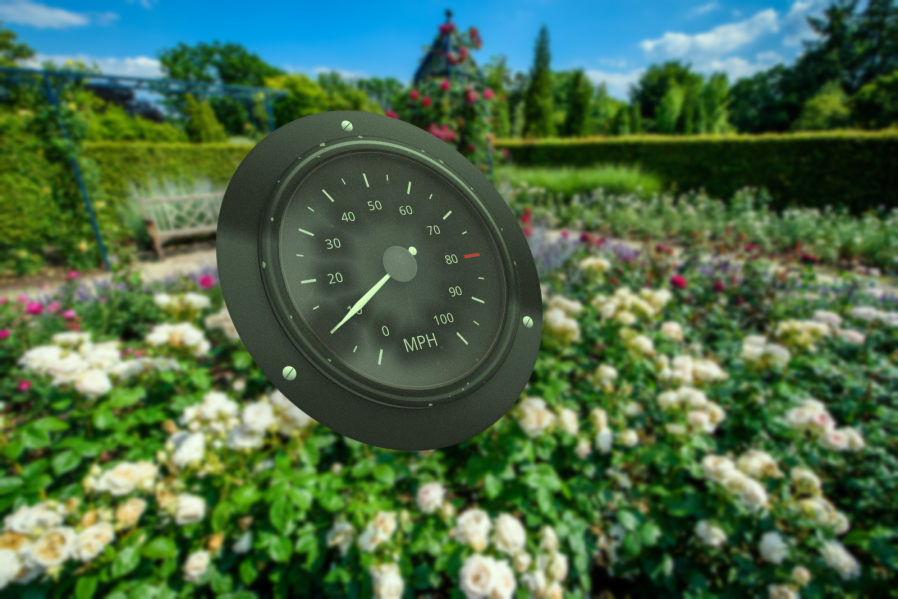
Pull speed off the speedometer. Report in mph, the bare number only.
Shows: 10
